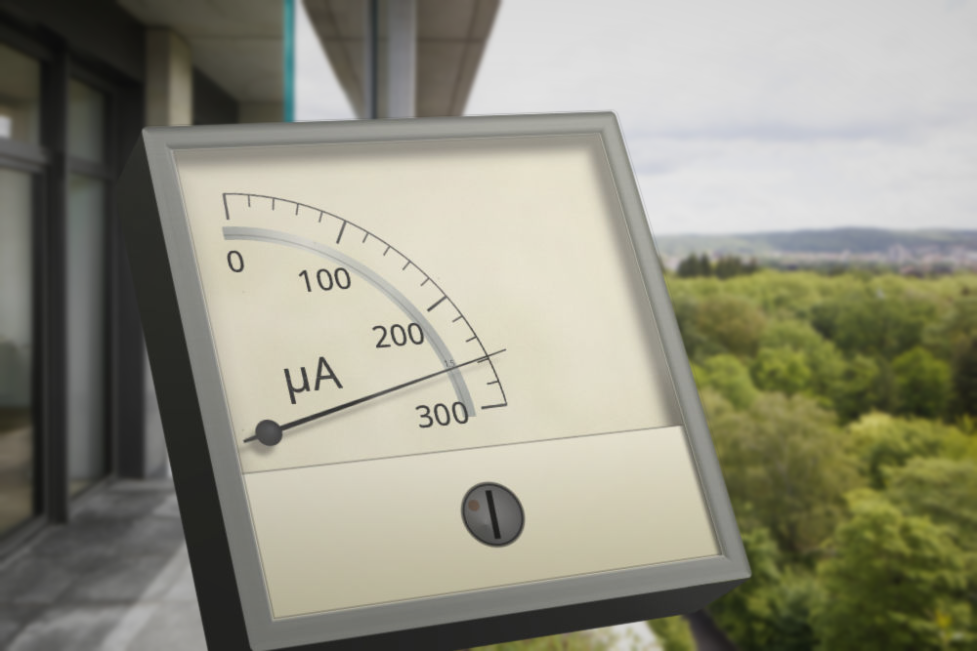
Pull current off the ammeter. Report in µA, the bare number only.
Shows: 260
